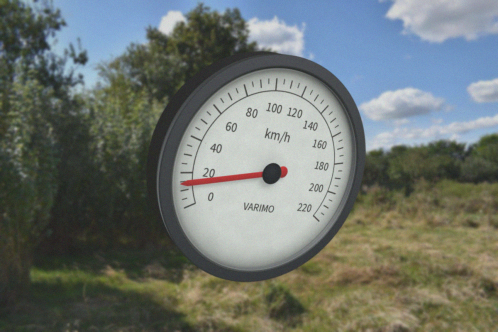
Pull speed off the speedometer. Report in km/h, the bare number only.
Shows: 15
